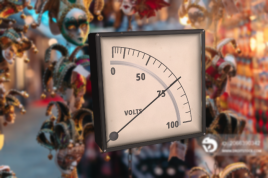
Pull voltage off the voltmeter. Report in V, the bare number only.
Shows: 75
